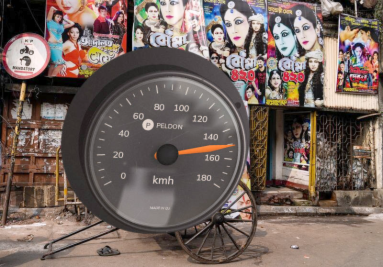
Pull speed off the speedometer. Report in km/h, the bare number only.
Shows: 150
